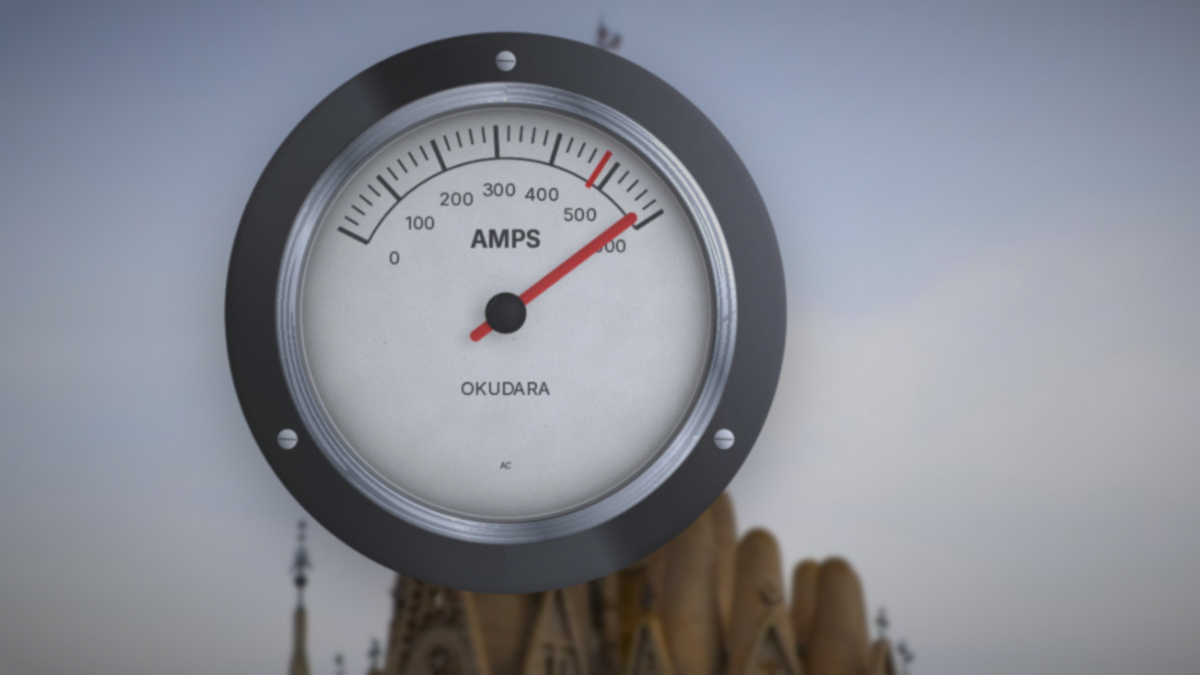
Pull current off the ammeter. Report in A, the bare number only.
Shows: 580
